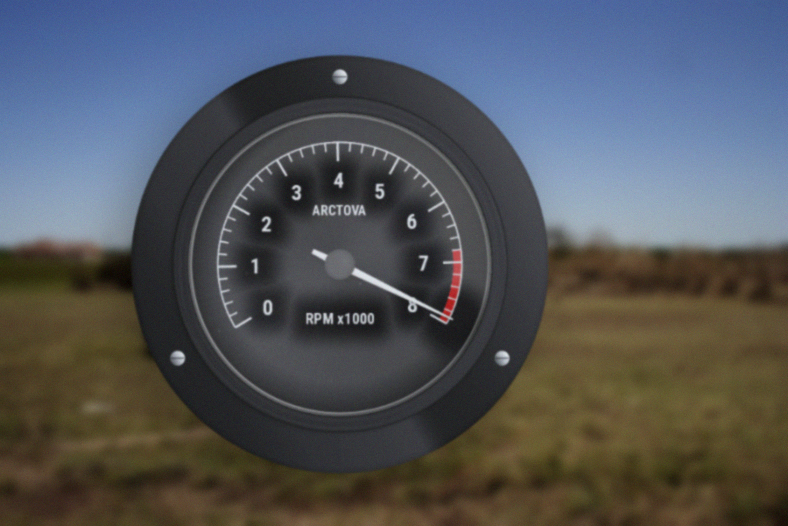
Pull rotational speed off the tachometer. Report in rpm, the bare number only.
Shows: 7900
